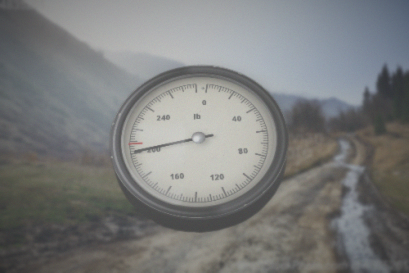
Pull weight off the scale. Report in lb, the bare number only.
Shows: 200
